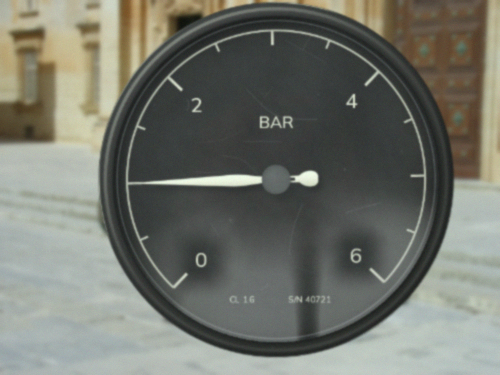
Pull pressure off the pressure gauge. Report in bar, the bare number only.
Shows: 1
